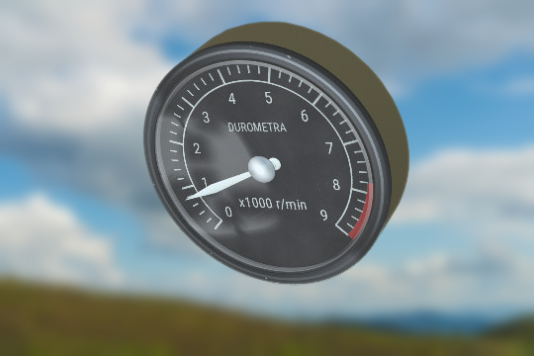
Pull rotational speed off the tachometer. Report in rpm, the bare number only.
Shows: 800
